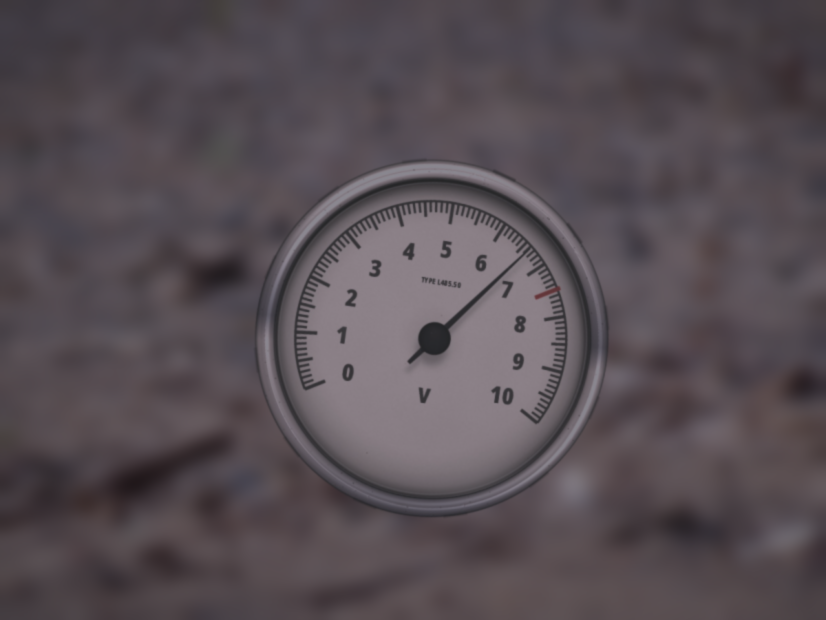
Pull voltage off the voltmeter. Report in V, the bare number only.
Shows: 6.6
